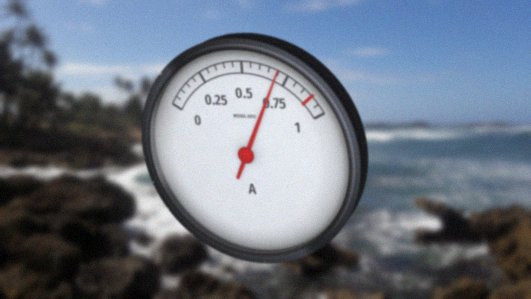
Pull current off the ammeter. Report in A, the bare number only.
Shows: 0.7
